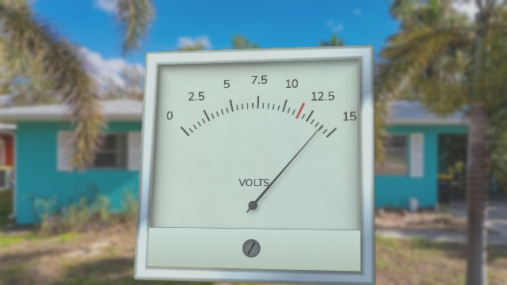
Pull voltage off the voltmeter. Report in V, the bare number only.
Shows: 14
